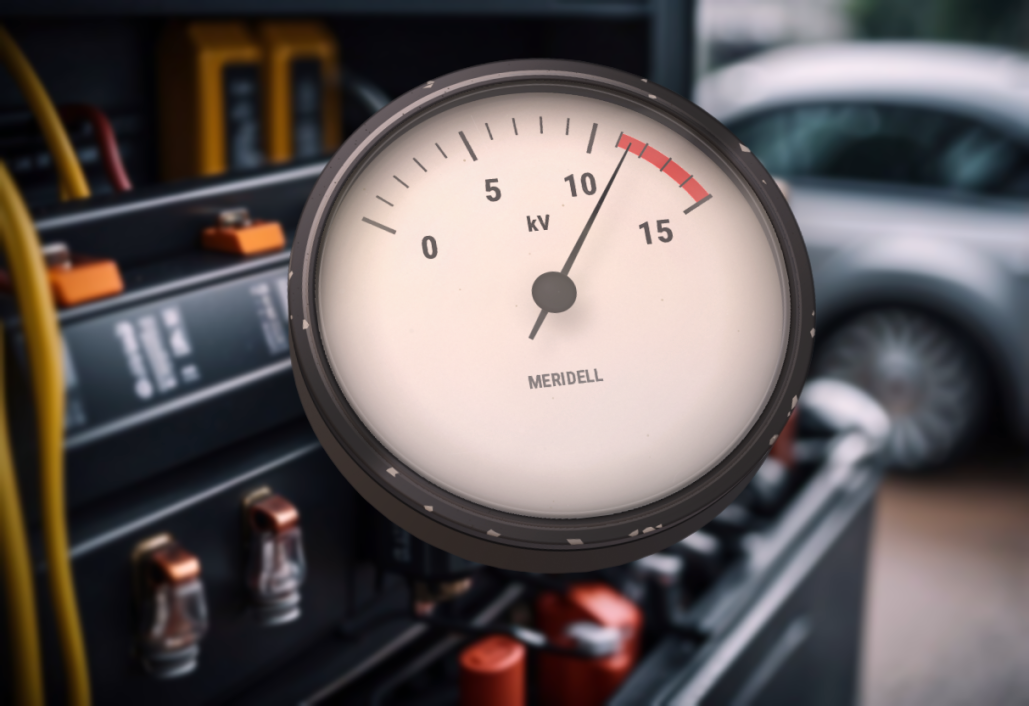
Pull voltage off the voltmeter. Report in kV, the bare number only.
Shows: 11.5
